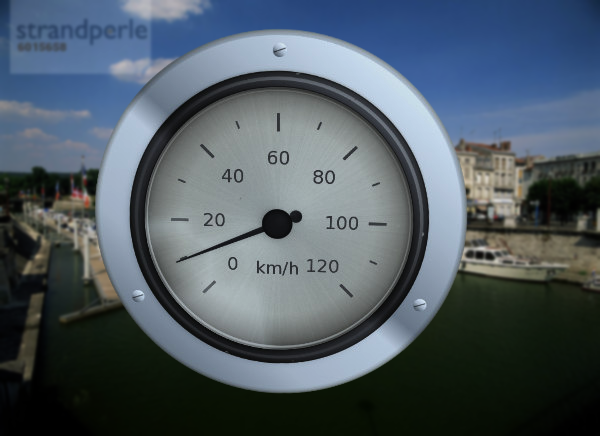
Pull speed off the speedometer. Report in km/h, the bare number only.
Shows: 10
